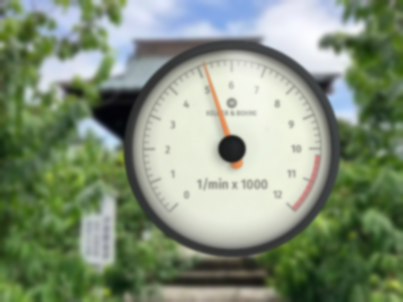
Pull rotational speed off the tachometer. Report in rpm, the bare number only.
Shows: 5200
